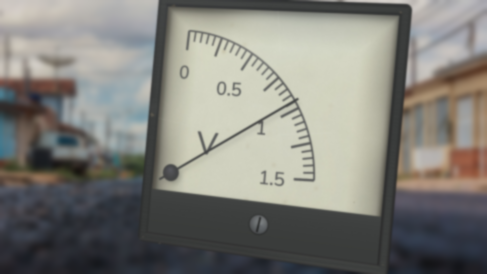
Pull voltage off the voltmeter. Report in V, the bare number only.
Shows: 0.95
